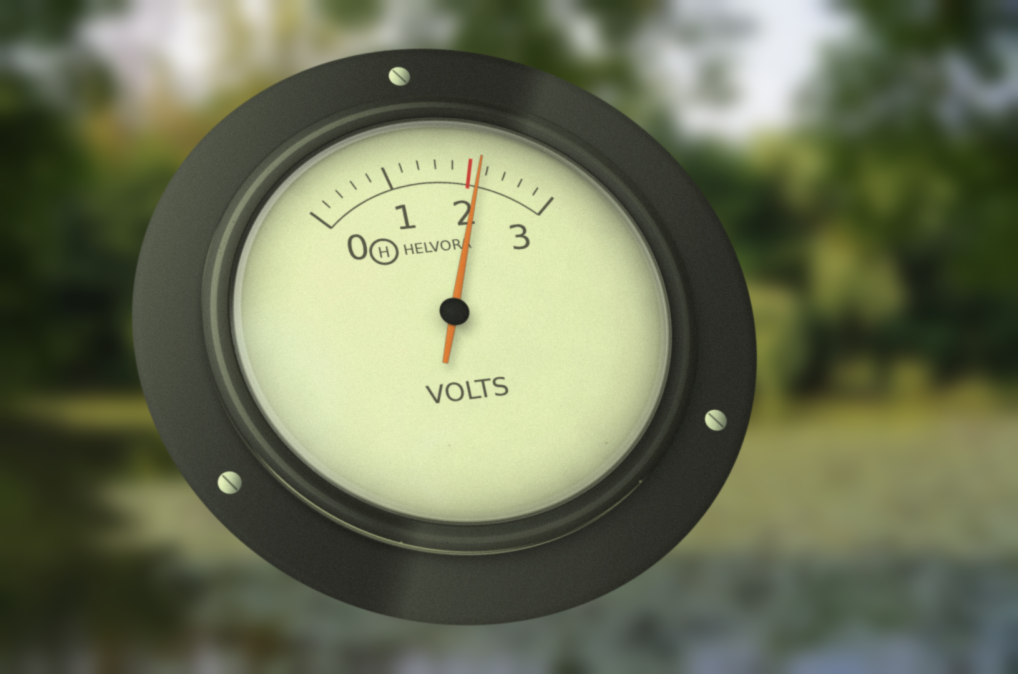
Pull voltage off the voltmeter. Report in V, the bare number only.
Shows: 2.1
